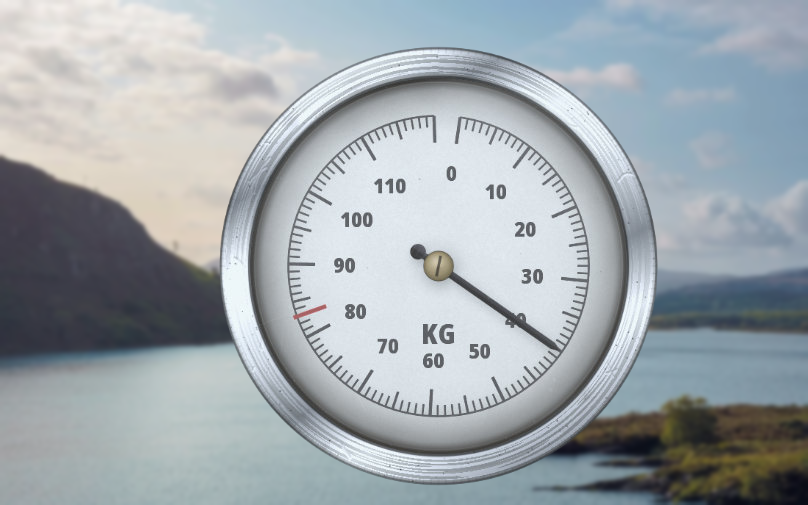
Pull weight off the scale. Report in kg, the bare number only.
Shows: 40
